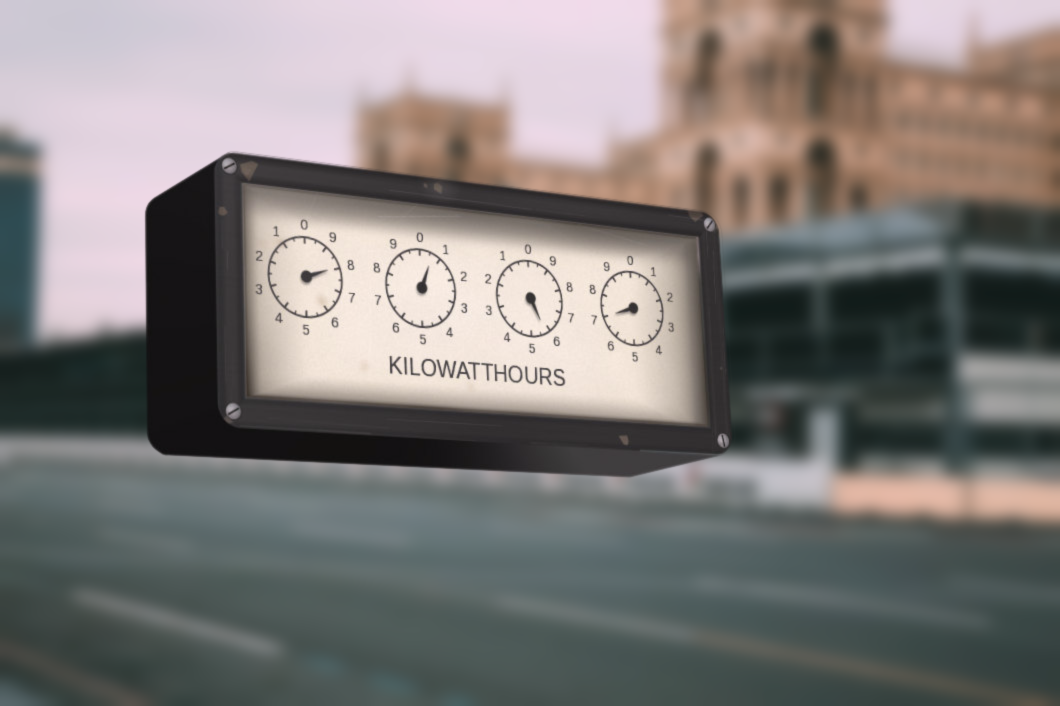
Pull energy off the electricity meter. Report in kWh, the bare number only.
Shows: 8057
